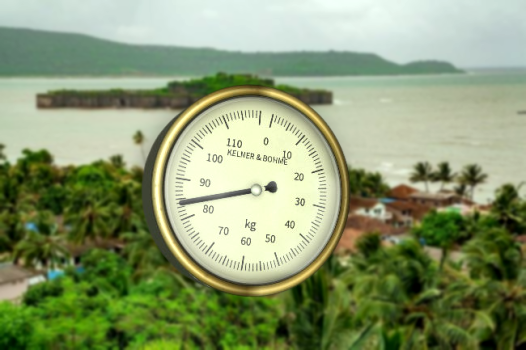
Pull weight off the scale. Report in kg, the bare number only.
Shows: 84
